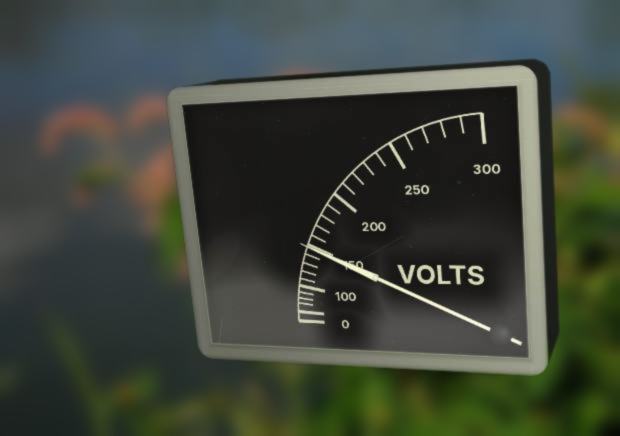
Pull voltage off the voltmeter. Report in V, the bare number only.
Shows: 150
